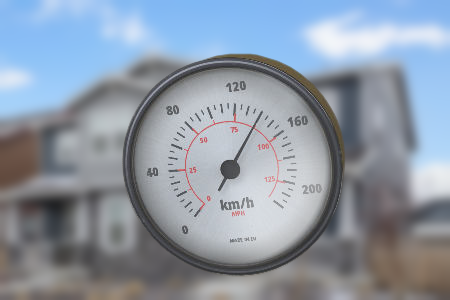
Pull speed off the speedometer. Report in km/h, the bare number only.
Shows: 140
